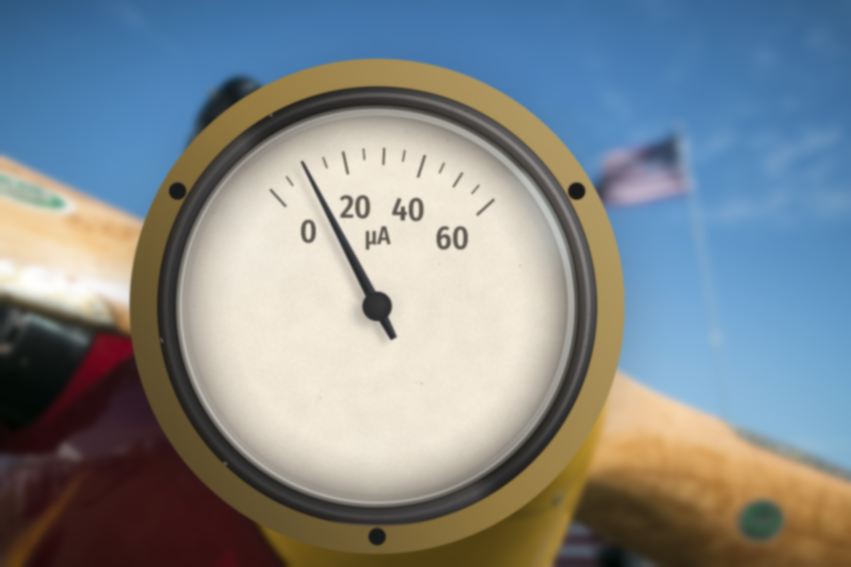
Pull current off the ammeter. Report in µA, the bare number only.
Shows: 10
